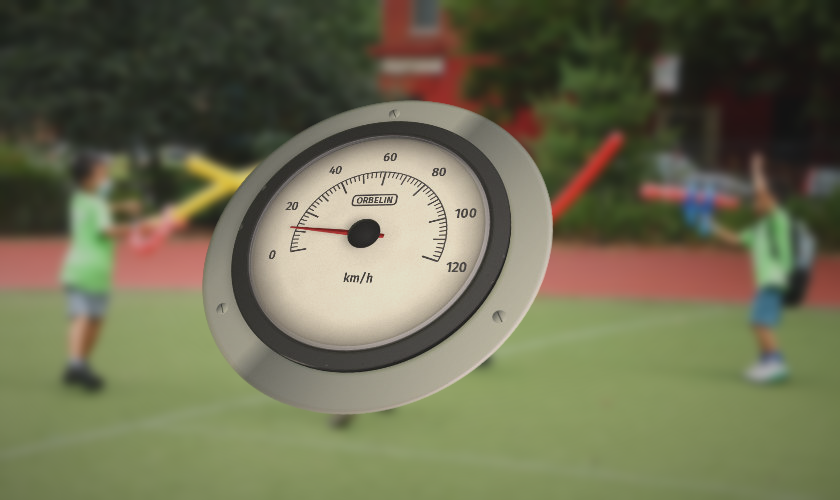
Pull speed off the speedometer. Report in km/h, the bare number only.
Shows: 10
